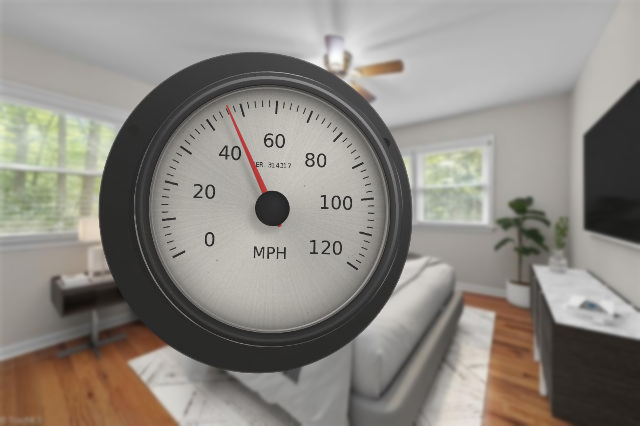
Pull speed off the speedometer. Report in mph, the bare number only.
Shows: 46
